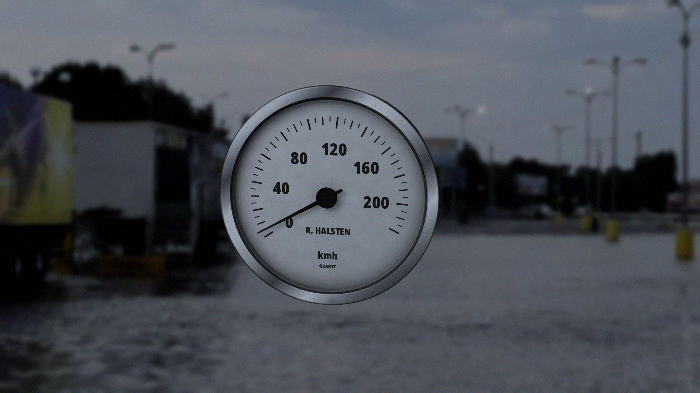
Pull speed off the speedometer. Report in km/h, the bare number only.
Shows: 5
